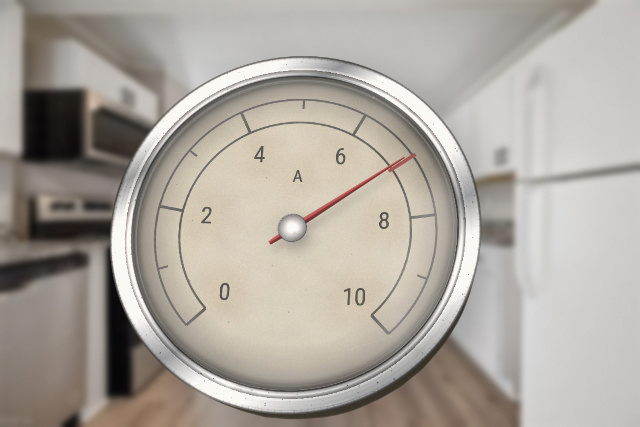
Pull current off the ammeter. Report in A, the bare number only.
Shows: 7
